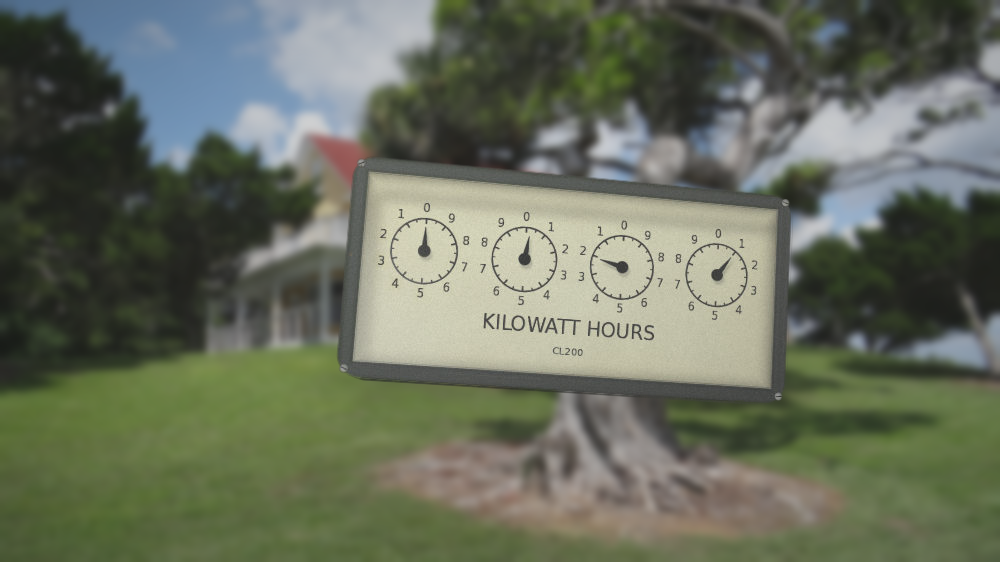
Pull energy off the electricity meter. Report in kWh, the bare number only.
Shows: 21
